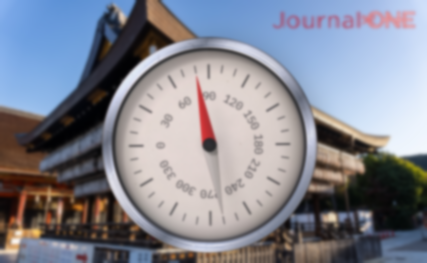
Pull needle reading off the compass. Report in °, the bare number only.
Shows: 80
